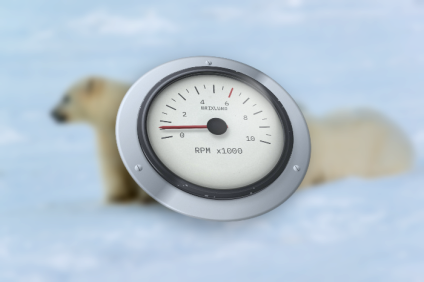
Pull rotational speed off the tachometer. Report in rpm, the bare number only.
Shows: 500
